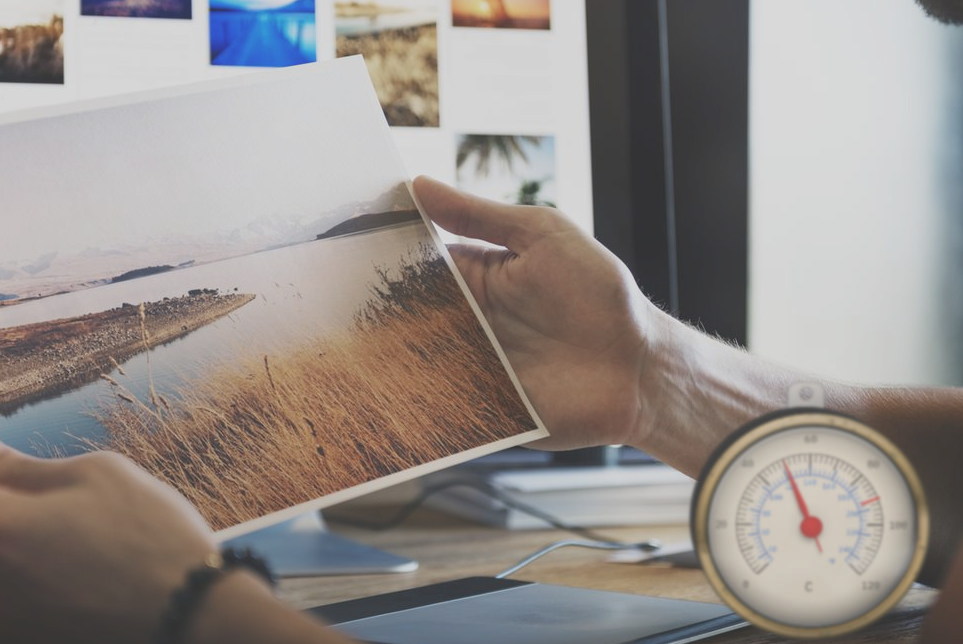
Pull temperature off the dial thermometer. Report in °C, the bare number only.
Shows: 50
